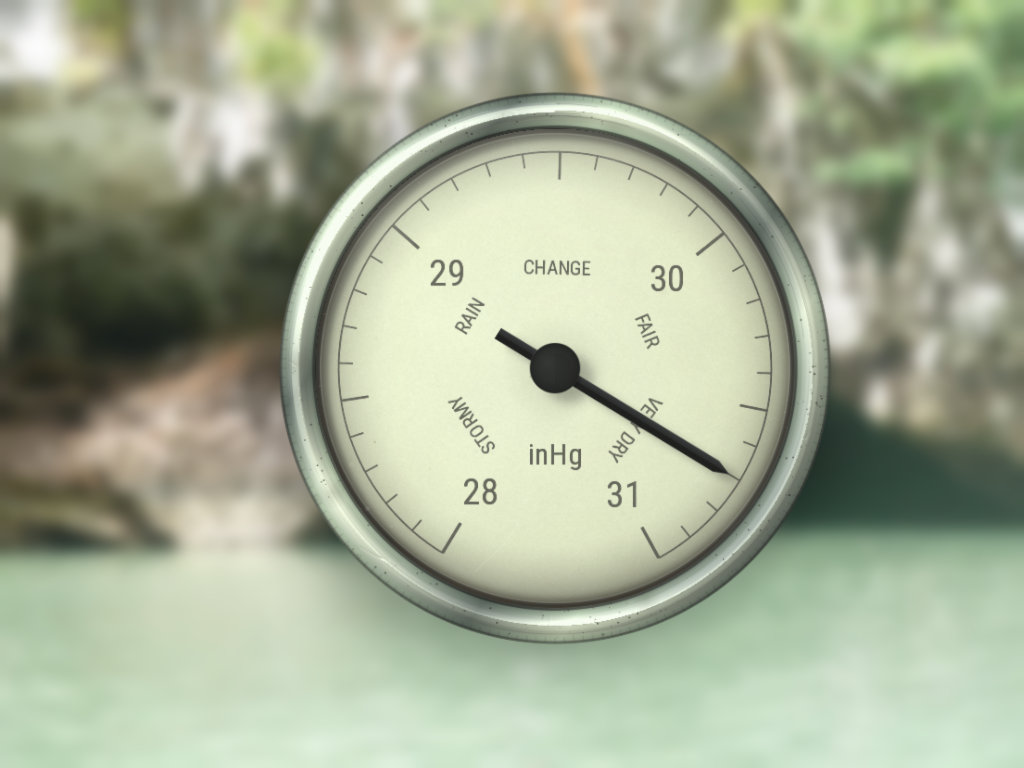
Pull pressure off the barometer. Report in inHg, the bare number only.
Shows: 30.7
